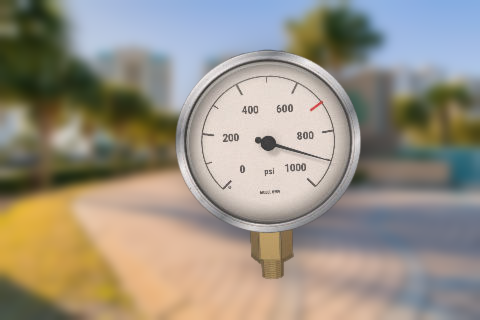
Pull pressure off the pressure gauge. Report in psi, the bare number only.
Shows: 900
